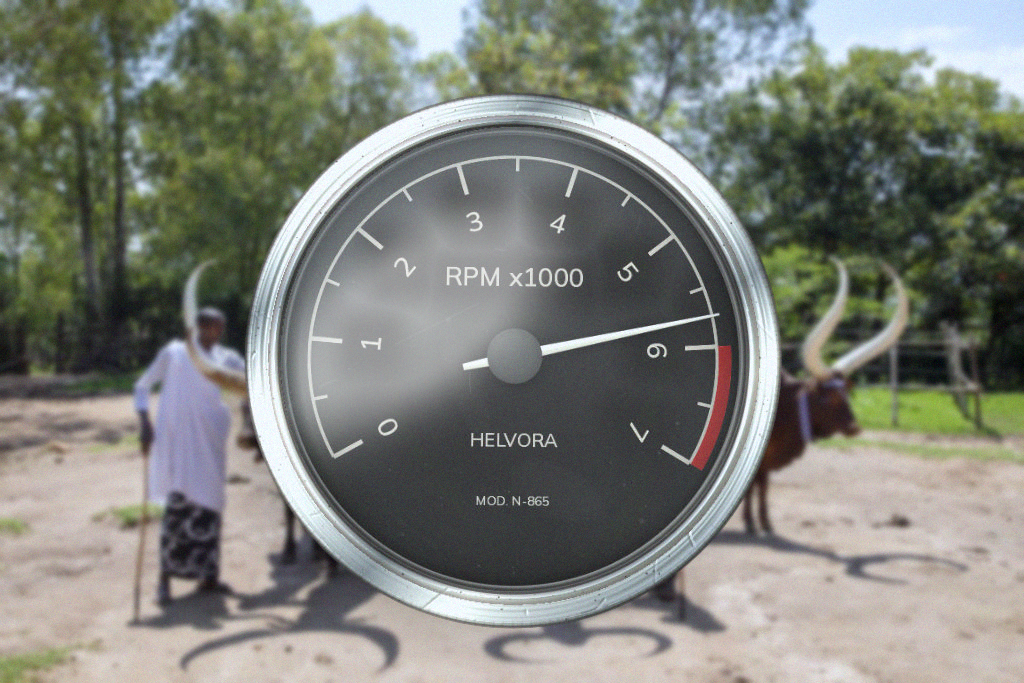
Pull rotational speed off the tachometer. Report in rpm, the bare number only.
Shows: 5750
